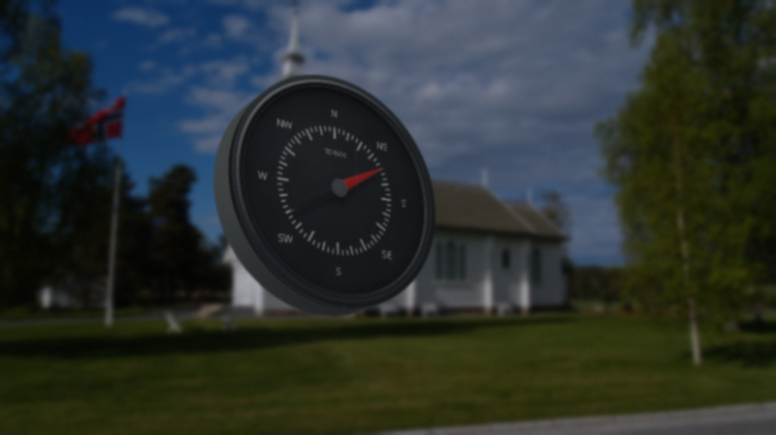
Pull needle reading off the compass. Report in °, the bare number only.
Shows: 60
